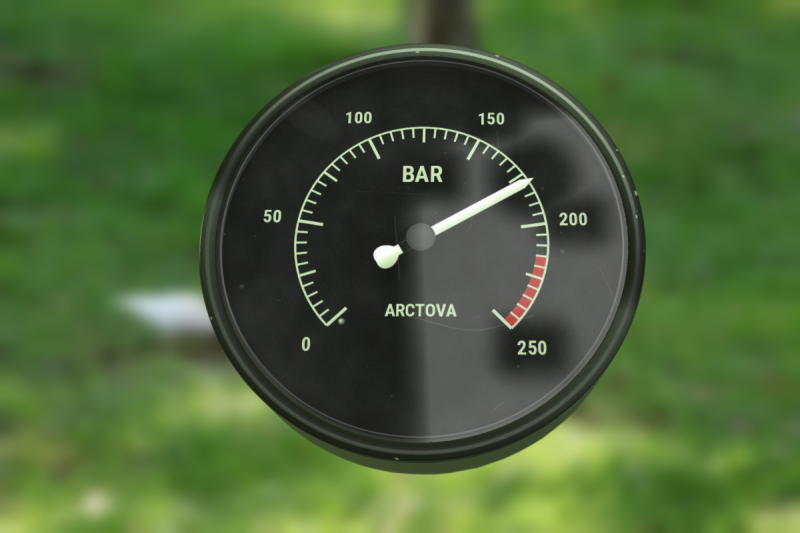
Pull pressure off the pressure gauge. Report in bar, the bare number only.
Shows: 180
